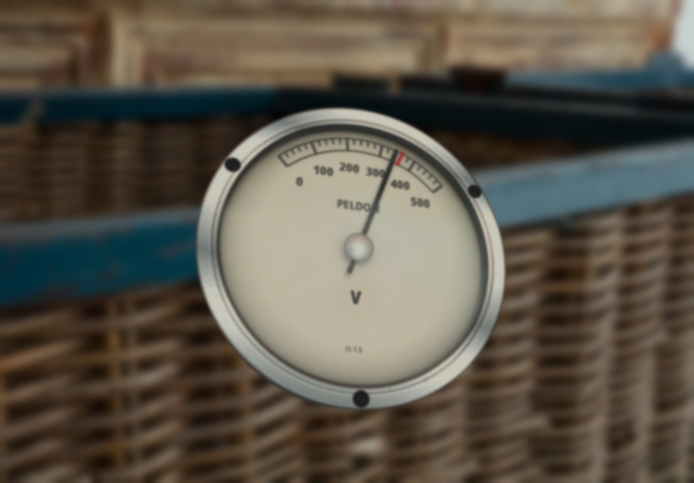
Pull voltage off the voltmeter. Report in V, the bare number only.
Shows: 340
